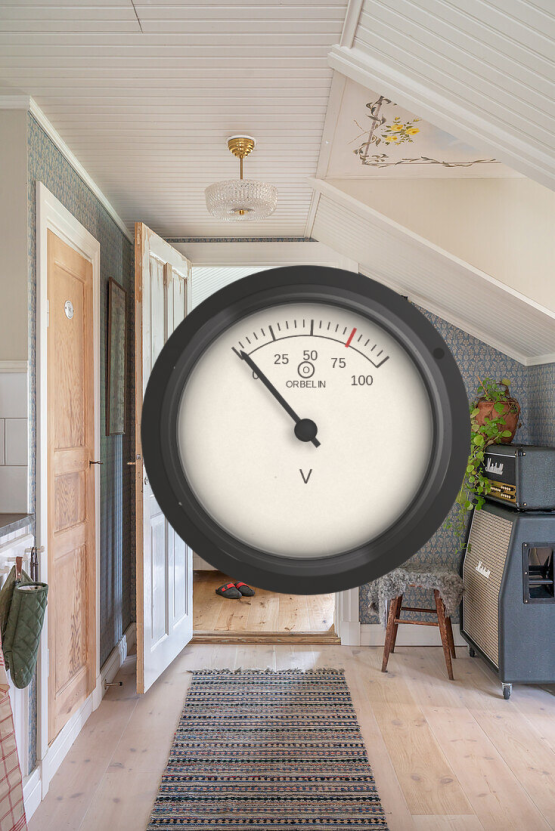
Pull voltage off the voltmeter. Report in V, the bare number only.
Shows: 2.5
